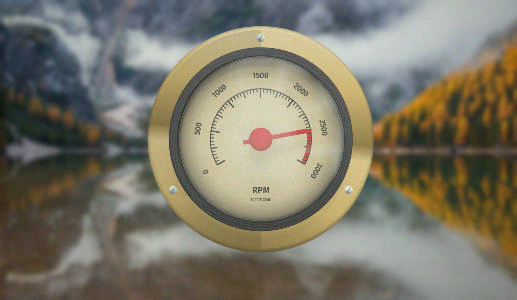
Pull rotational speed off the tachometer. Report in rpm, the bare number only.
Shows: 2500
